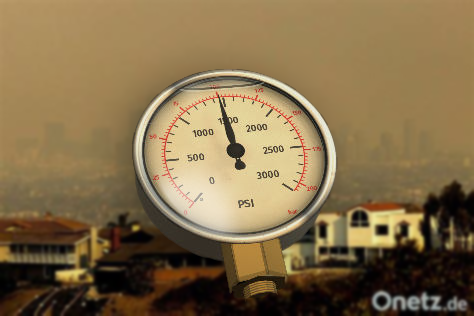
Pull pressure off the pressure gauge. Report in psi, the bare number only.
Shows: 1450
